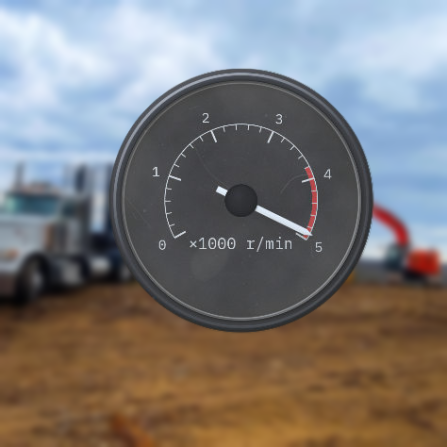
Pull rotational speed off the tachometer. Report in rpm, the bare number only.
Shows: 4900
